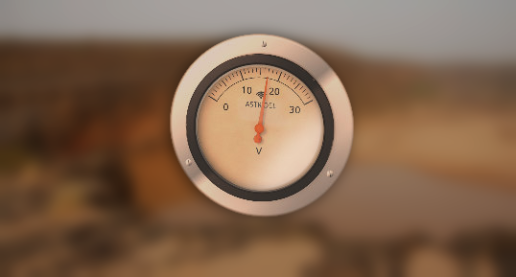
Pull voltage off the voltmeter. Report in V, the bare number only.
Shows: 17
